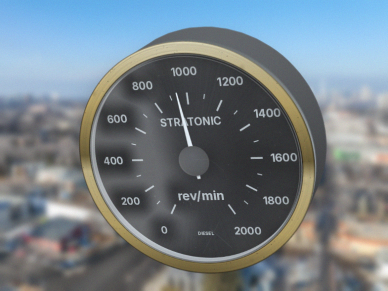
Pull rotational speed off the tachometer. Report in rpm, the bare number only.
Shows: 950
